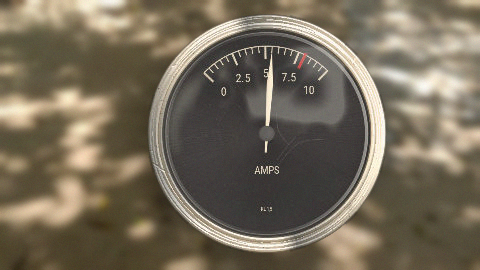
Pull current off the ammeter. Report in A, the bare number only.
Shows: 5.5
